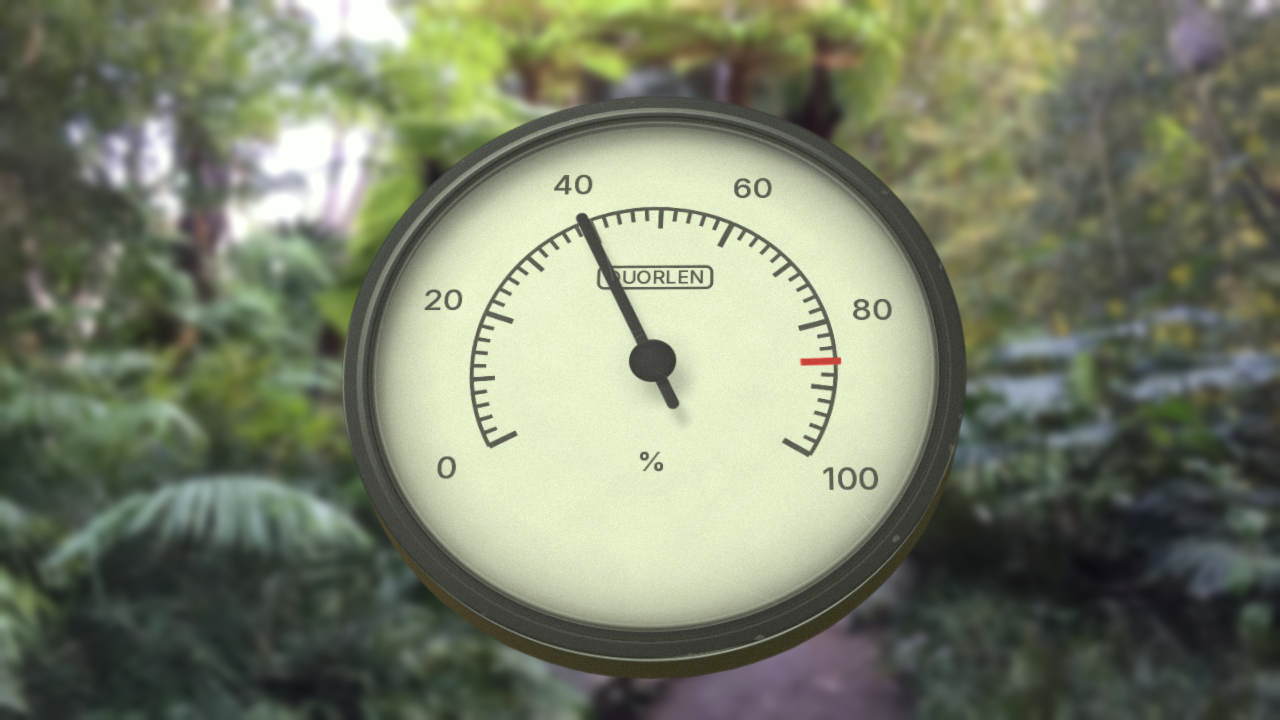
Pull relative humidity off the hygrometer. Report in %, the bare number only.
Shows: 39
